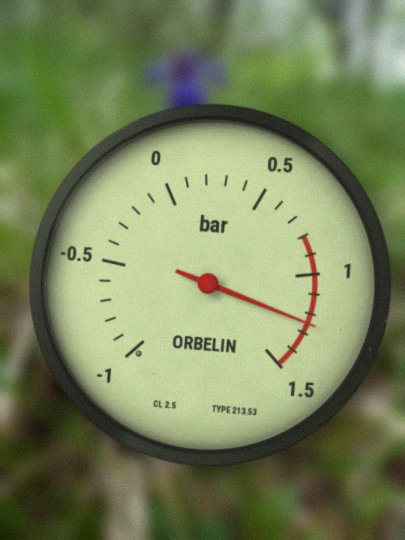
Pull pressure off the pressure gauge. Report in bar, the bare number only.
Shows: 1.25
